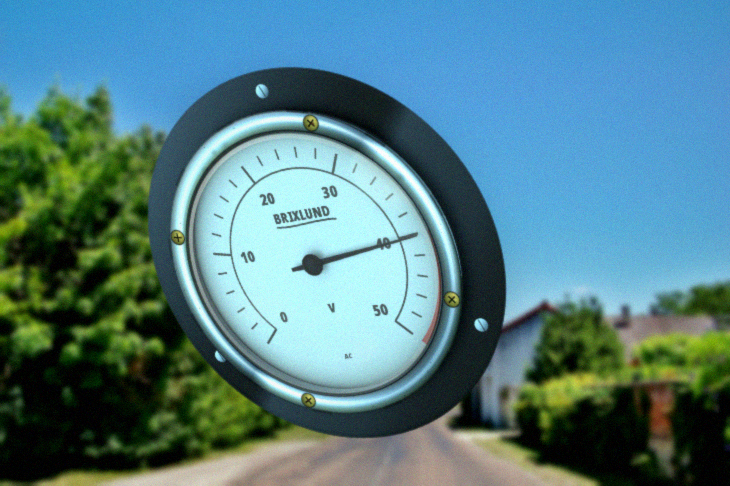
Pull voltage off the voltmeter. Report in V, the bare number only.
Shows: 40
